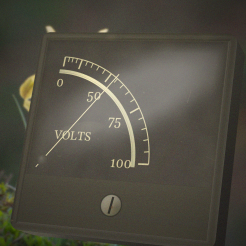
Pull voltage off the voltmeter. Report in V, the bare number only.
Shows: 55
